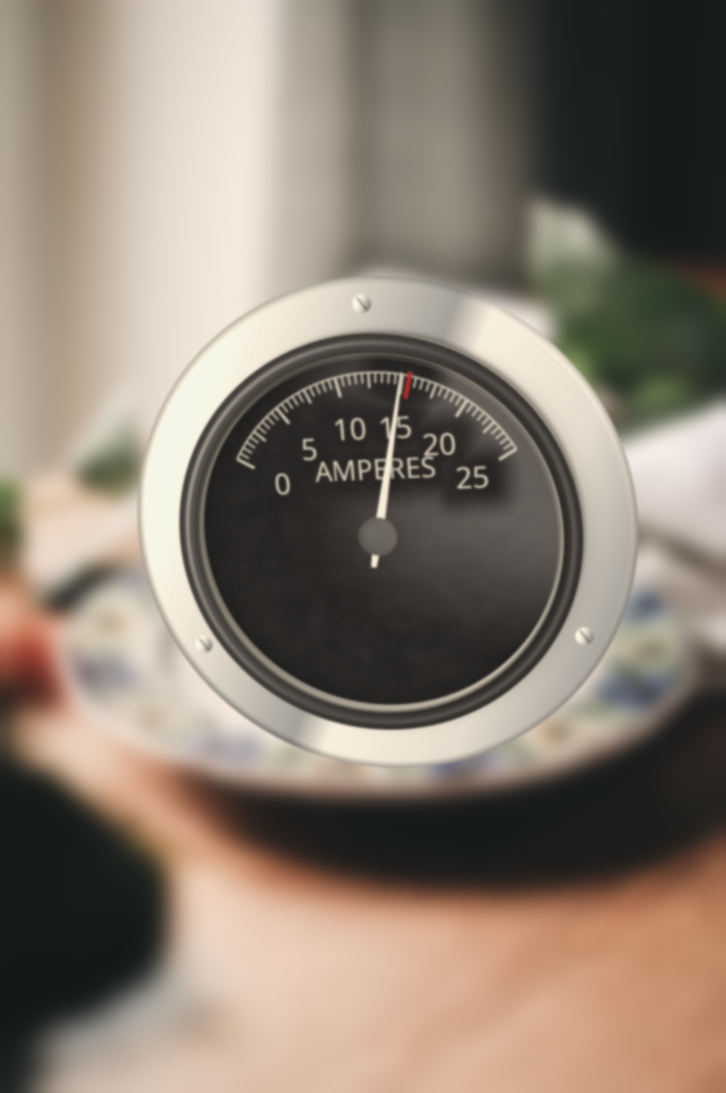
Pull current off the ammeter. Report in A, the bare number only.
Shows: 15
